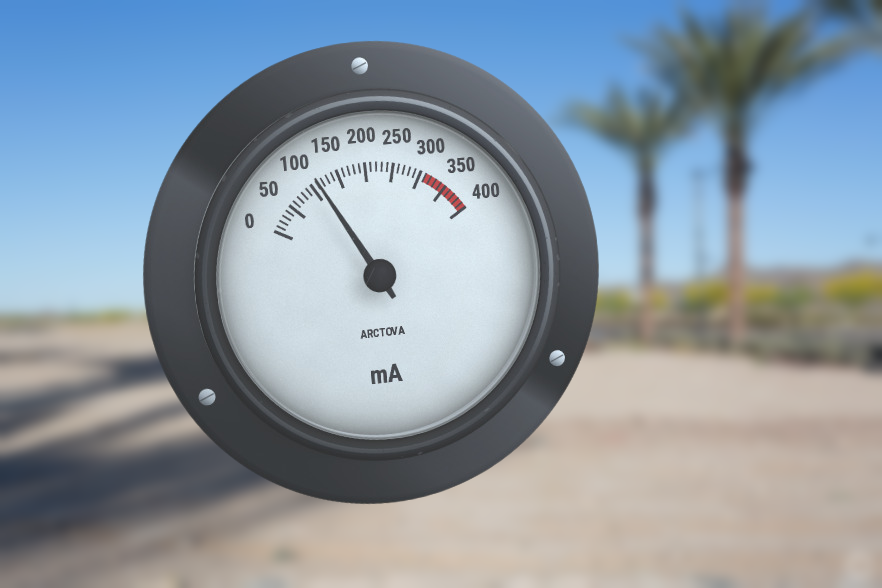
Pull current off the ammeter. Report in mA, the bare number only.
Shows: 110
